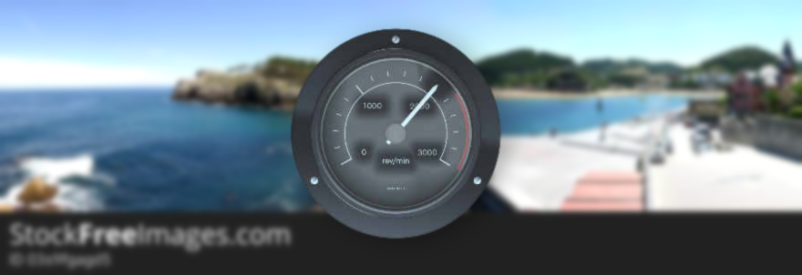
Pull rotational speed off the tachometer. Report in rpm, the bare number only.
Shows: 2000
